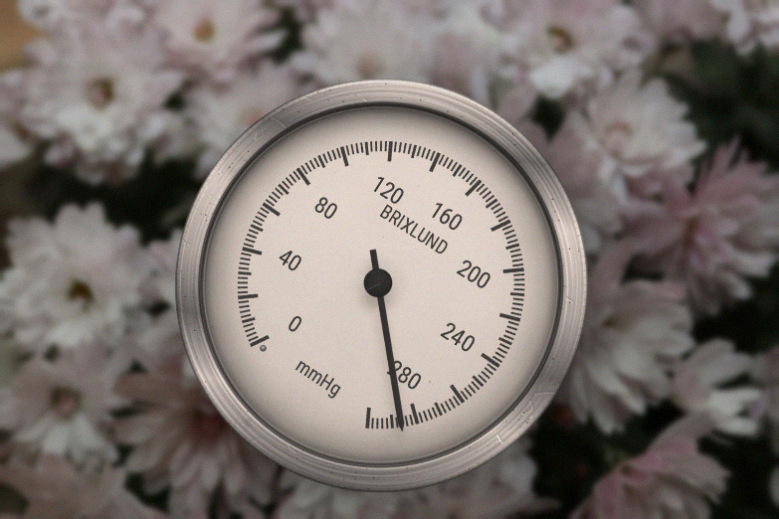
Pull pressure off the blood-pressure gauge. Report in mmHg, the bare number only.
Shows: 286
